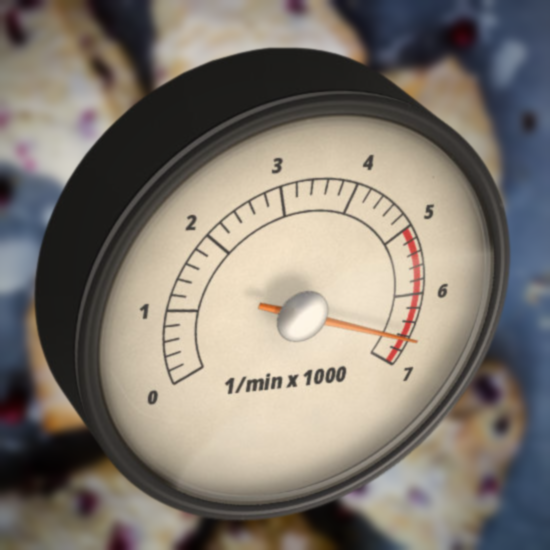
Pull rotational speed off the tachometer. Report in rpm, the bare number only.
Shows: 6600
